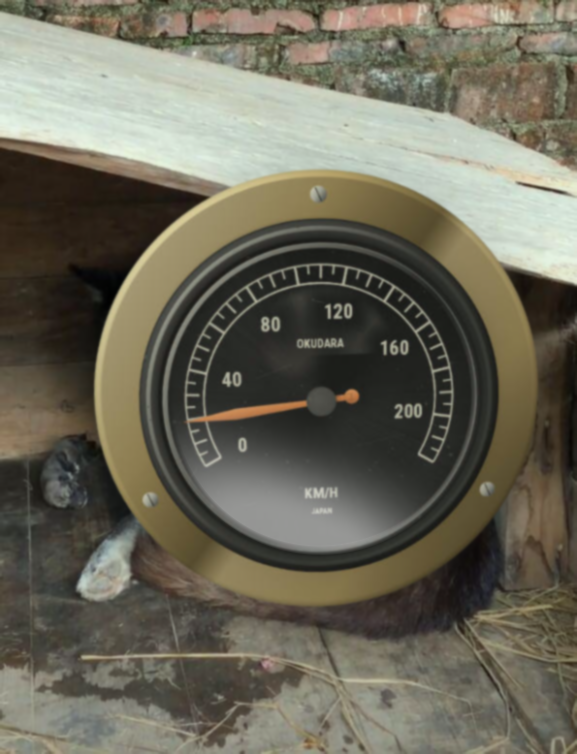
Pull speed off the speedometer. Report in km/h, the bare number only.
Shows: 20
